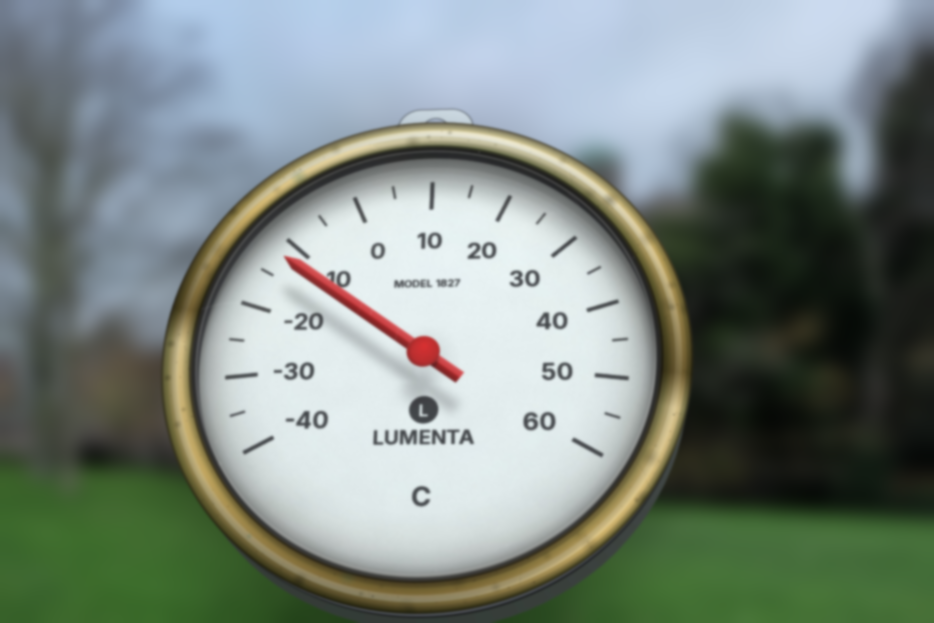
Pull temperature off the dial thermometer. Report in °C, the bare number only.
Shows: -12.5
